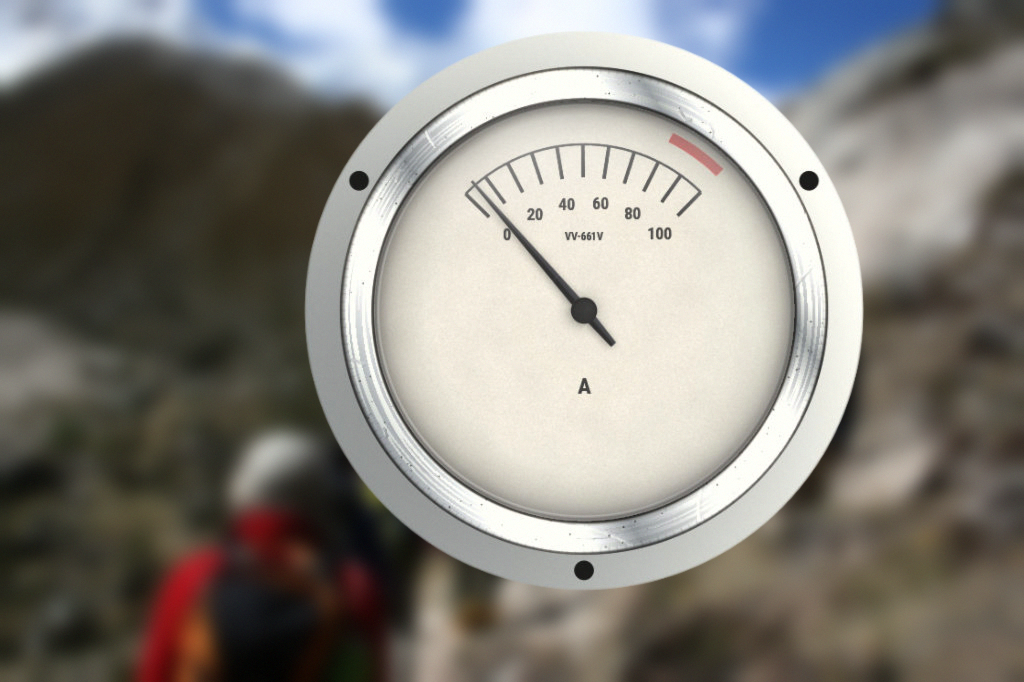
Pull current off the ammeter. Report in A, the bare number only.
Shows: 5
